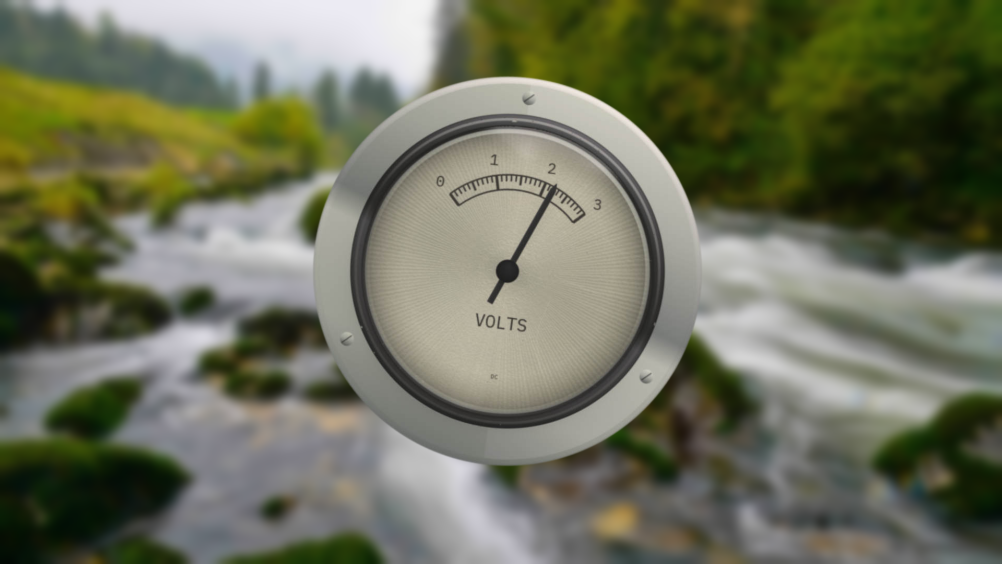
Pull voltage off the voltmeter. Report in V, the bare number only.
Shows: 2.2
